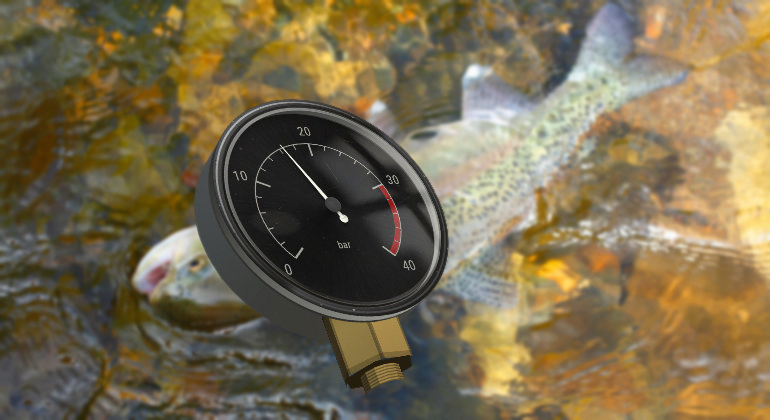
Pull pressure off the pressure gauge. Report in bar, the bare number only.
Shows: 16
